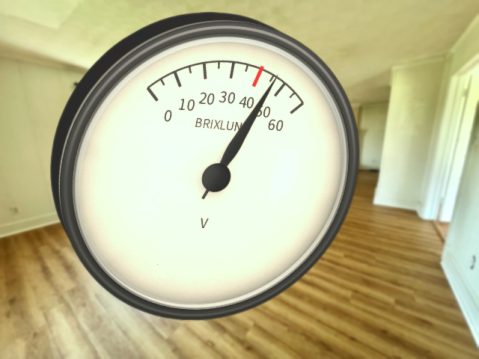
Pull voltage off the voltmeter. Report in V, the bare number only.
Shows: 45
